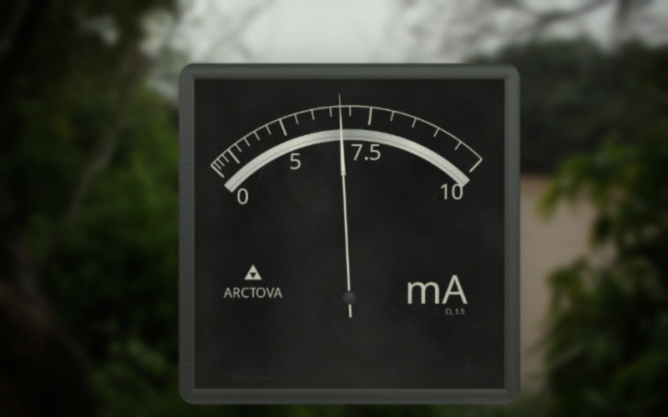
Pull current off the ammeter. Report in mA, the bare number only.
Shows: 6.75
